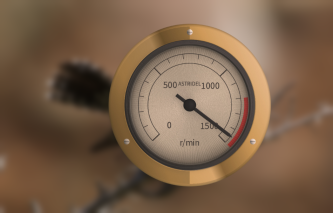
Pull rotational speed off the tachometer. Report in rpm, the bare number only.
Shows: 1450
